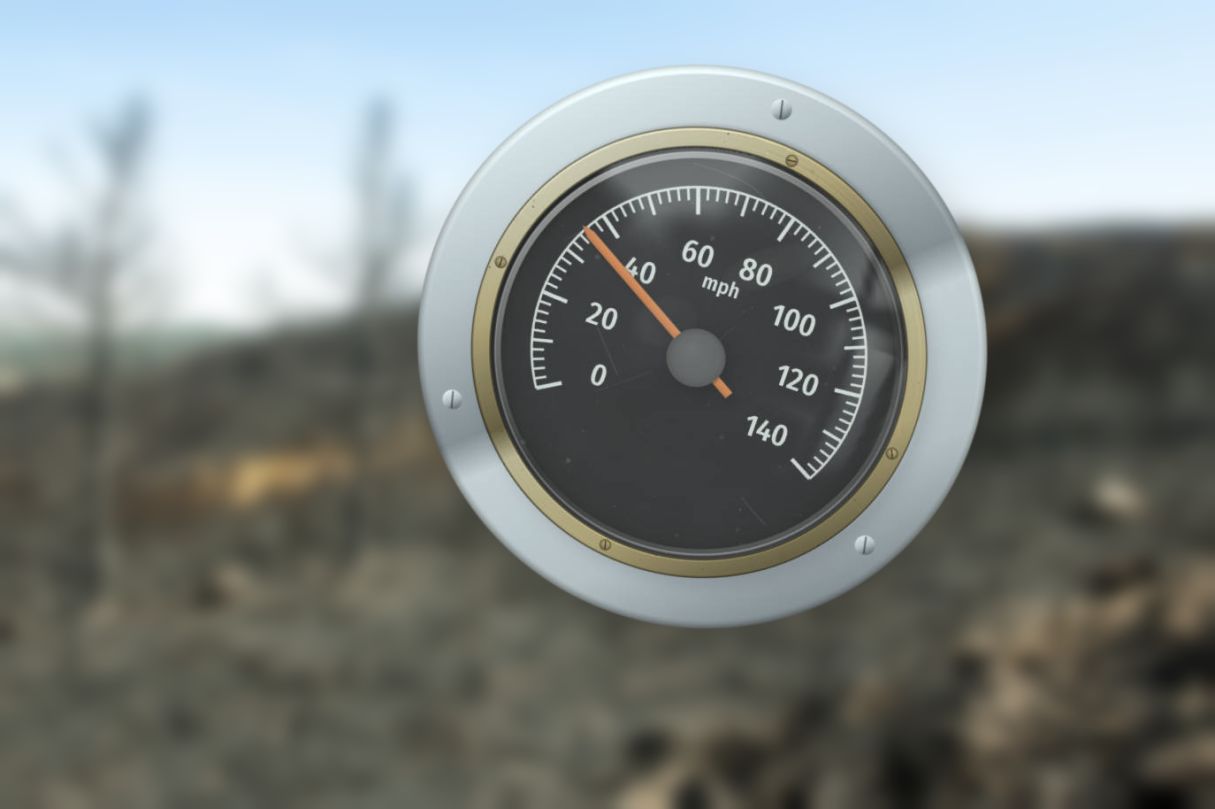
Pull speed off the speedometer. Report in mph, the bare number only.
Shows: 36
